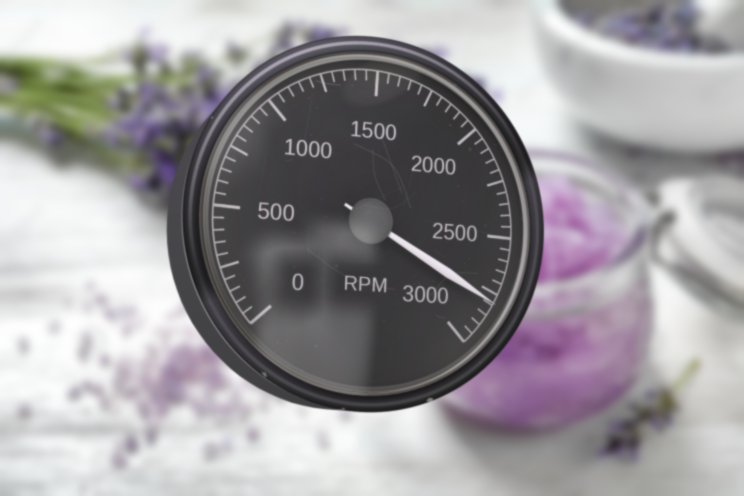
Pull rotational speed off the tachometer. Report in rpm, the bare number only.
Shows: 2800
